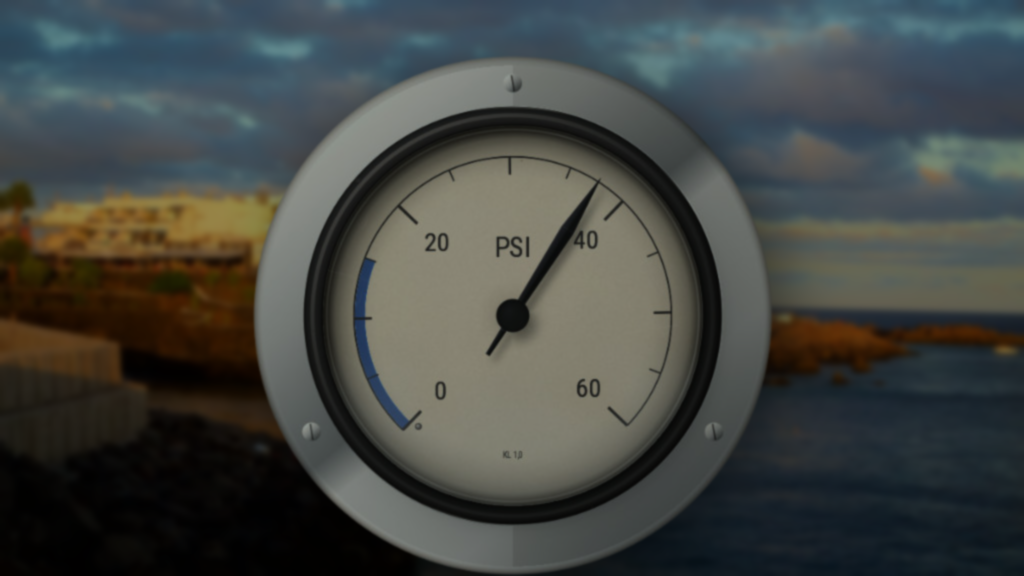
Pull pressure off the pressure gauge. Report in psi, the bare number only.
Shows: 37.5
